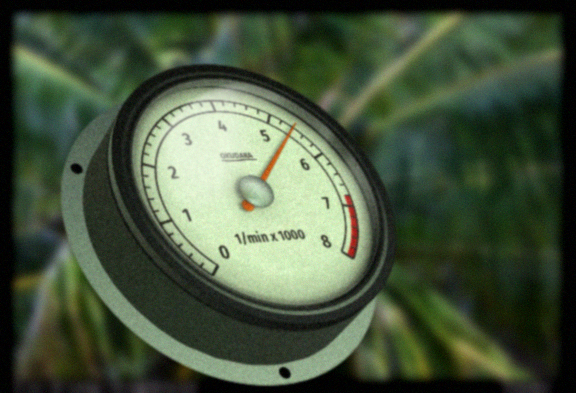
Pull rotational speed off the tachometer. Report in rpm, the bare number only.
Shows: 5400
